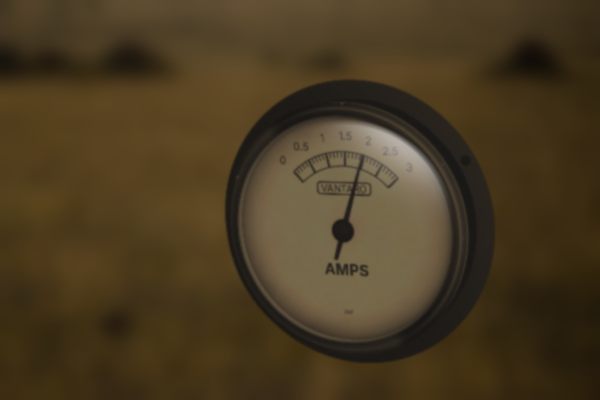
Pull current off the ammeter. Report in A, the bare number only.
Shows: 2
